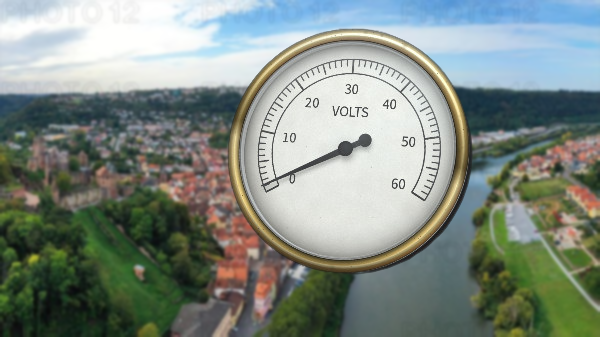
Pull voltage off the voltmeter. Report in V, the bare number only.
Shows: 1
